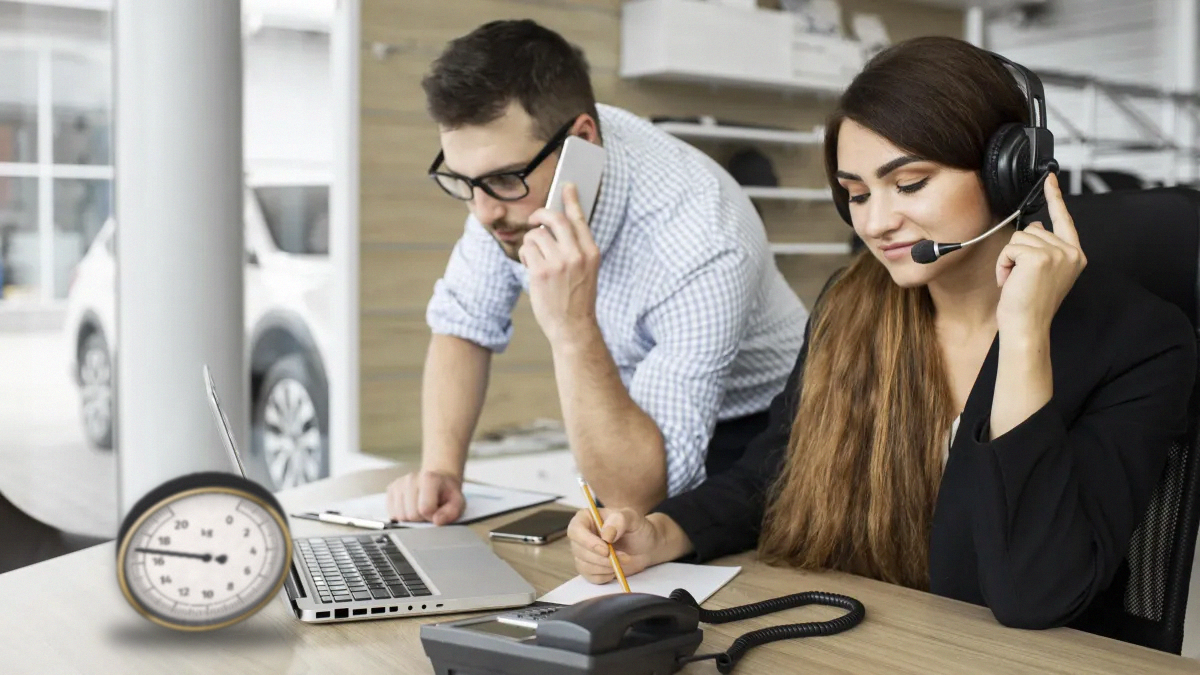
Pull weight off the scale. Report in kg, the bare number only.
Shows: 17
